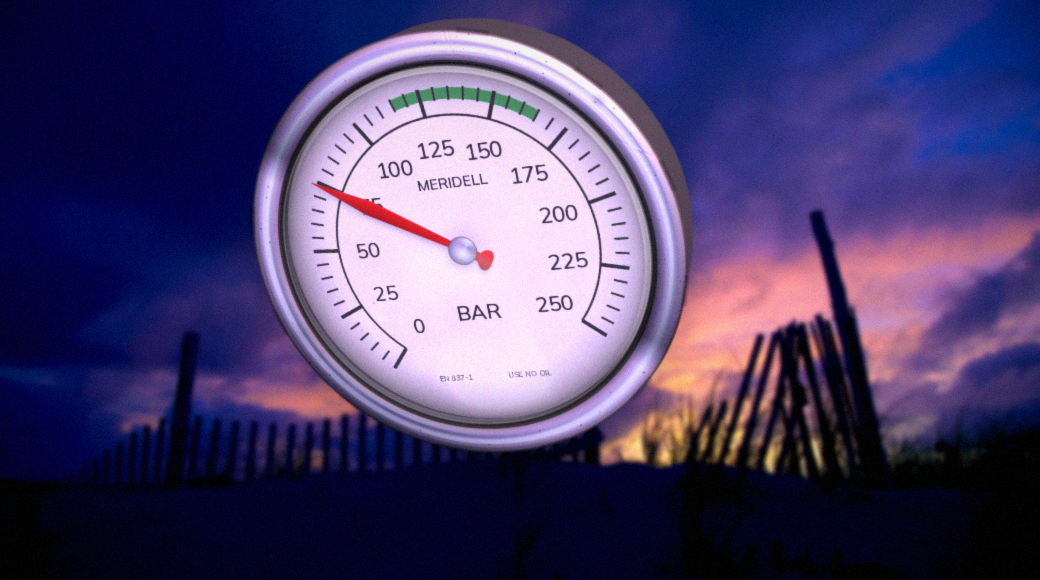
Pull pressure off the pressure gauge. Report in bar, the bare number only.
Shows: 75
